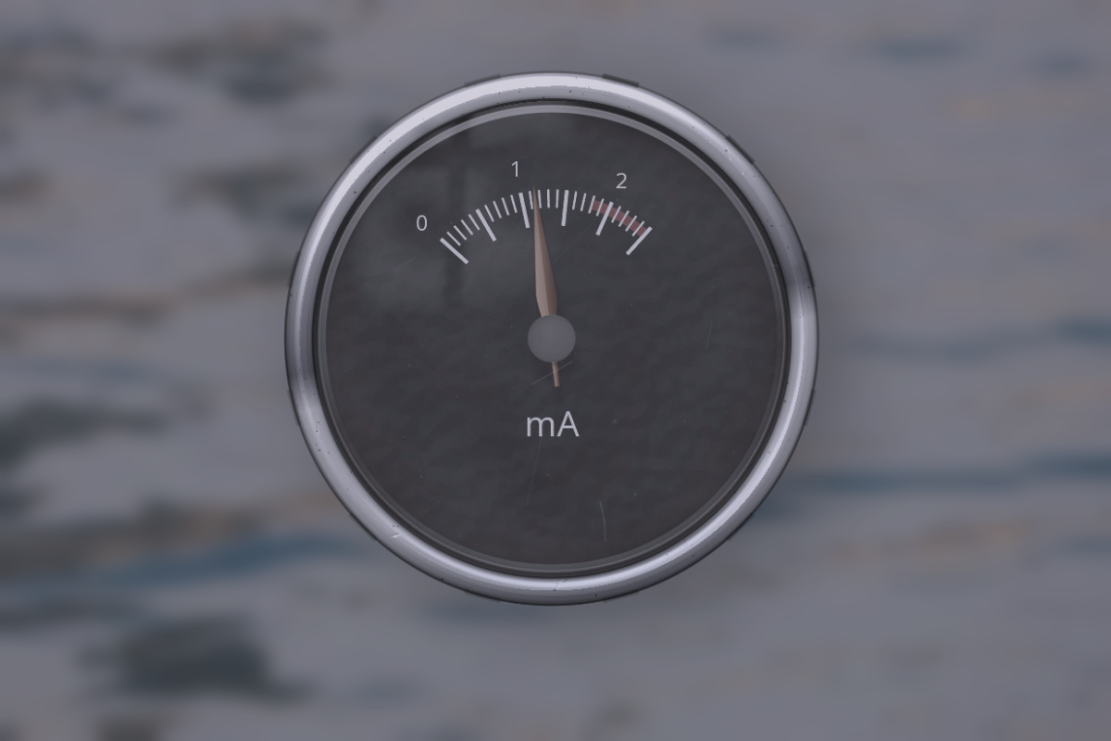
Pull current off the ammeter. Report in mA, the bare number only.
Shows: 1.15
